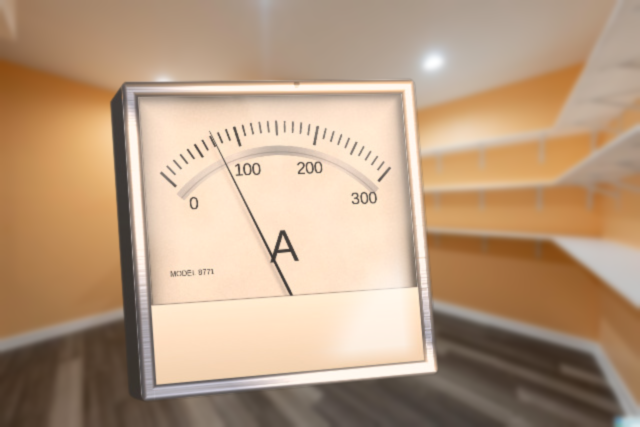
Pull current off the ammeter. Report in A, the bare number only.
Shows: 70
